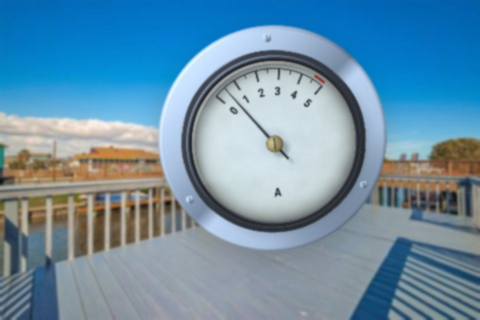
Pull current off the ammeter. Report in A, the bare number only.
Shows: 0.5
